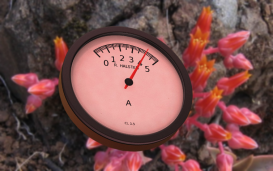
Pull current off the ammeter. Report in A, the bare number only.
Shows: 4
